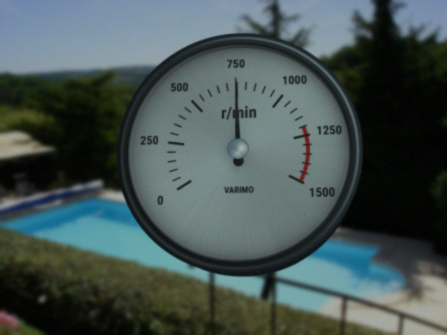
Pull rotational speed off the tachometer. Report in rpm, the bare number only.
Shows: 750
